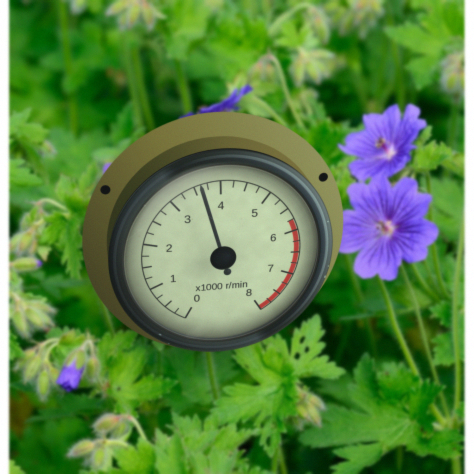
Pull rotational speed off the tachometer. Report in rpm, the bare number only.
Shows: 3625
